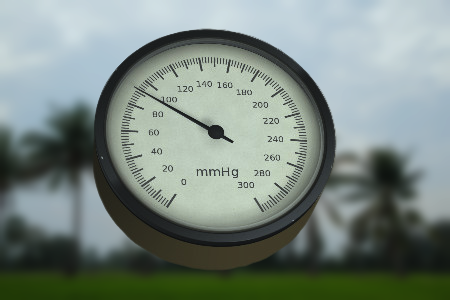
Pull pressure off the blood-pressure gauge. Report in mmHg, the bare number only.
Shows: 90
